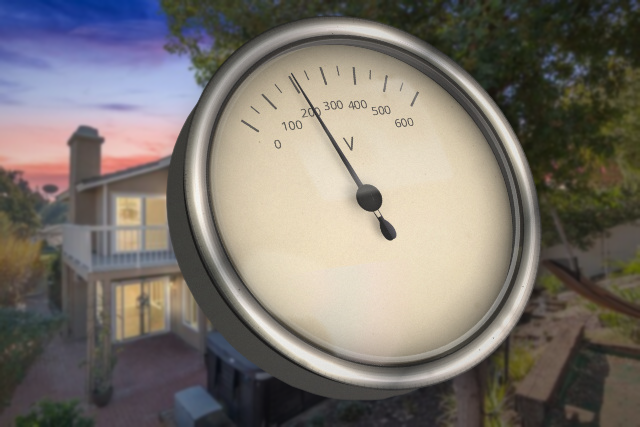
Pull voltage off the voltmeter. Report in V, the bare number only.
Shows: 200
